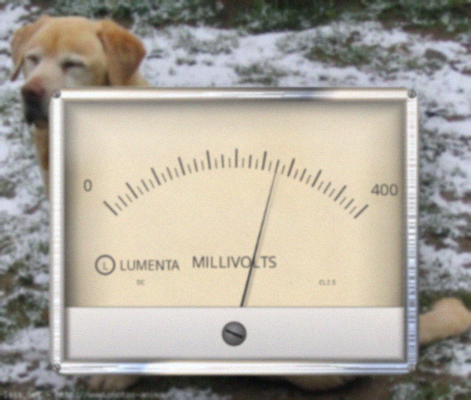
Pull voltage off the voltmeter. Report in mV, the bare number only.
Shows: 260
